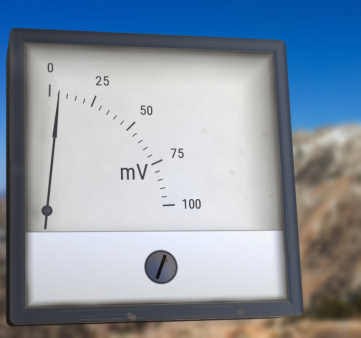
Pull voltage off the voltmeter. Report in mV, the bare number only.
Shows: 5
